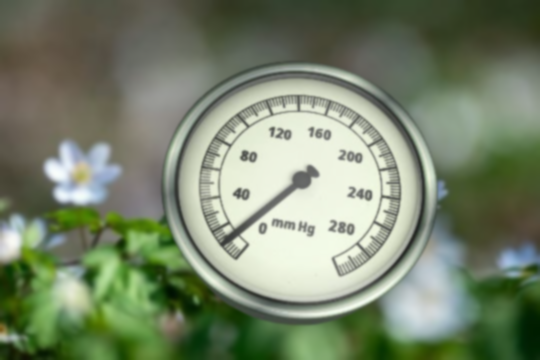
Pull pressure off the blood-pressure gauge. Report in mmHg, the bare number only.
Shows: 10
